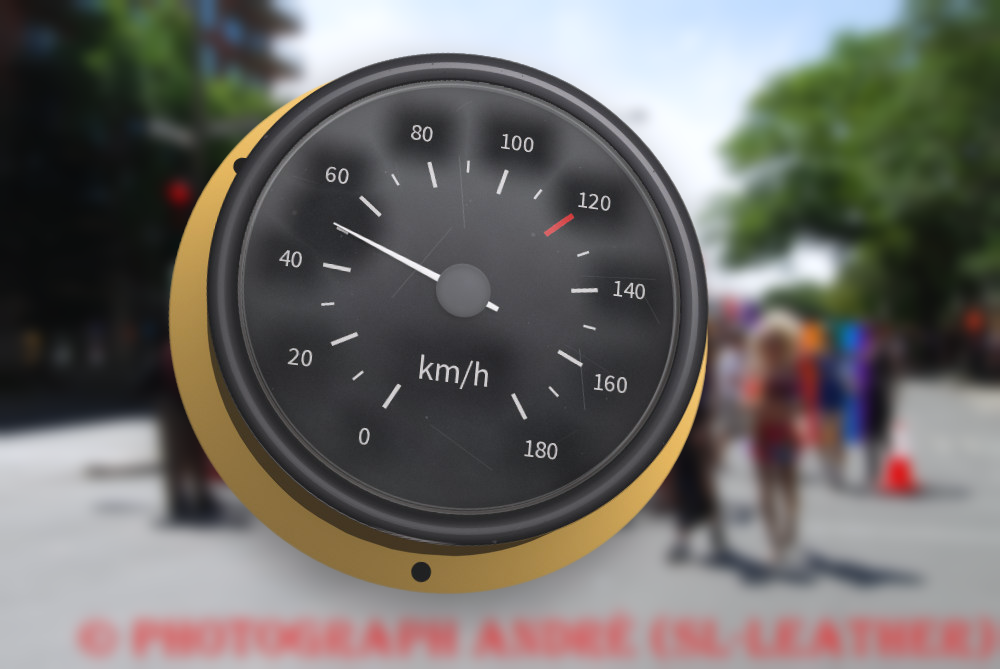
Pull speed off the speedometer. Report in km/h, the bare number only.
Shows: 50
